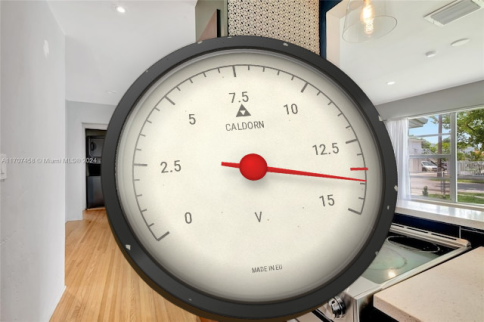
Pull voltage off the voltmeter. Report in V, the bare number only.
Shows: 14
